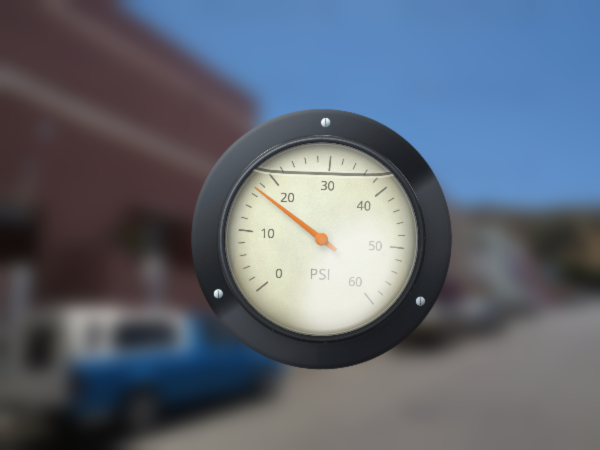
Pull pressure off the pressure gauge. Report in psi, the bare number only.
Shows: 17
